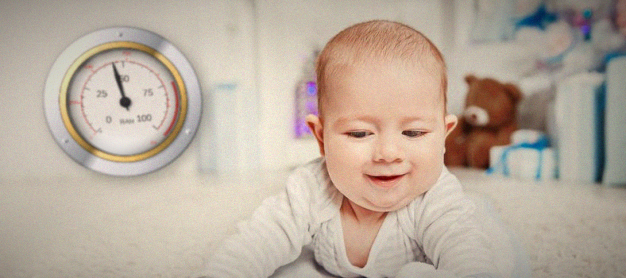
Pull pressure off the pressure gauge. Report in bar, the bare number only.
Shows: 45
